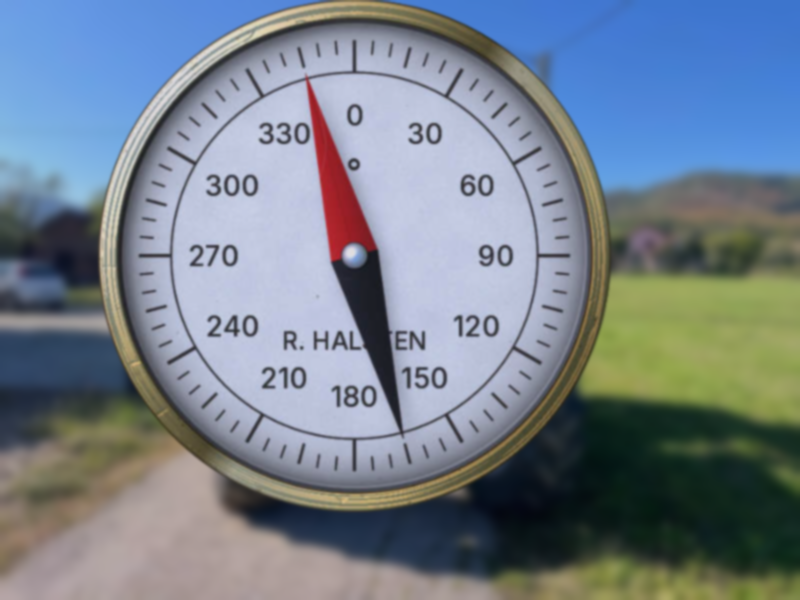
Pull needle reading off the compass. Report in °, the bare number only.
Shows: 345
